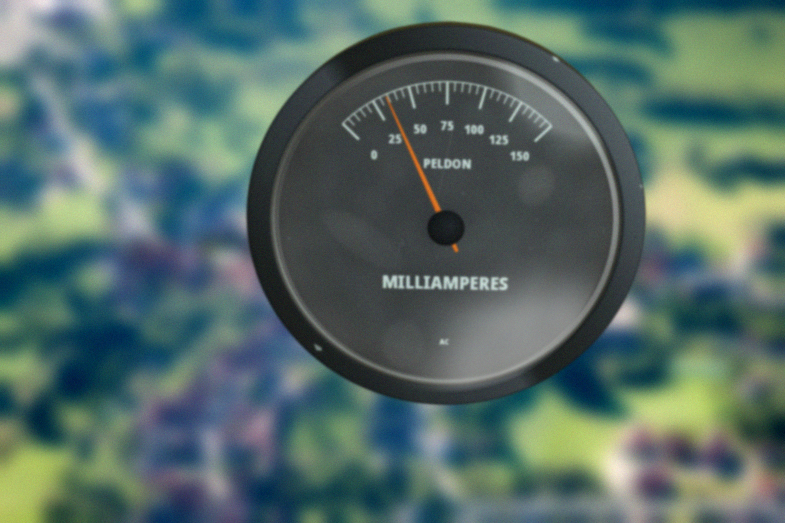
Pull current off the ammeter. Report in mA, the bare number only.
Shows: 35
